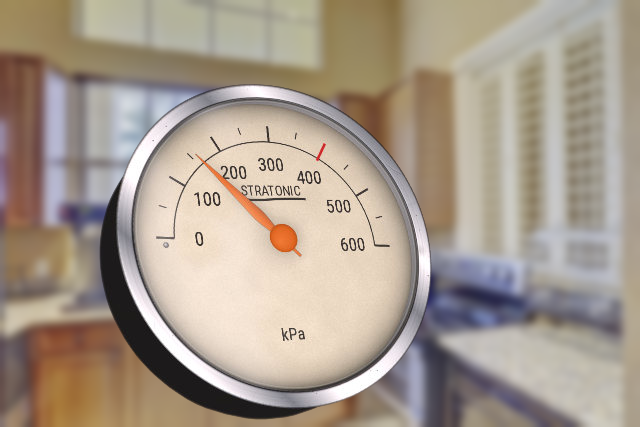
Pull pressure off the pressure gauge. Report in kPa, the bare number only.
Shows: 150
